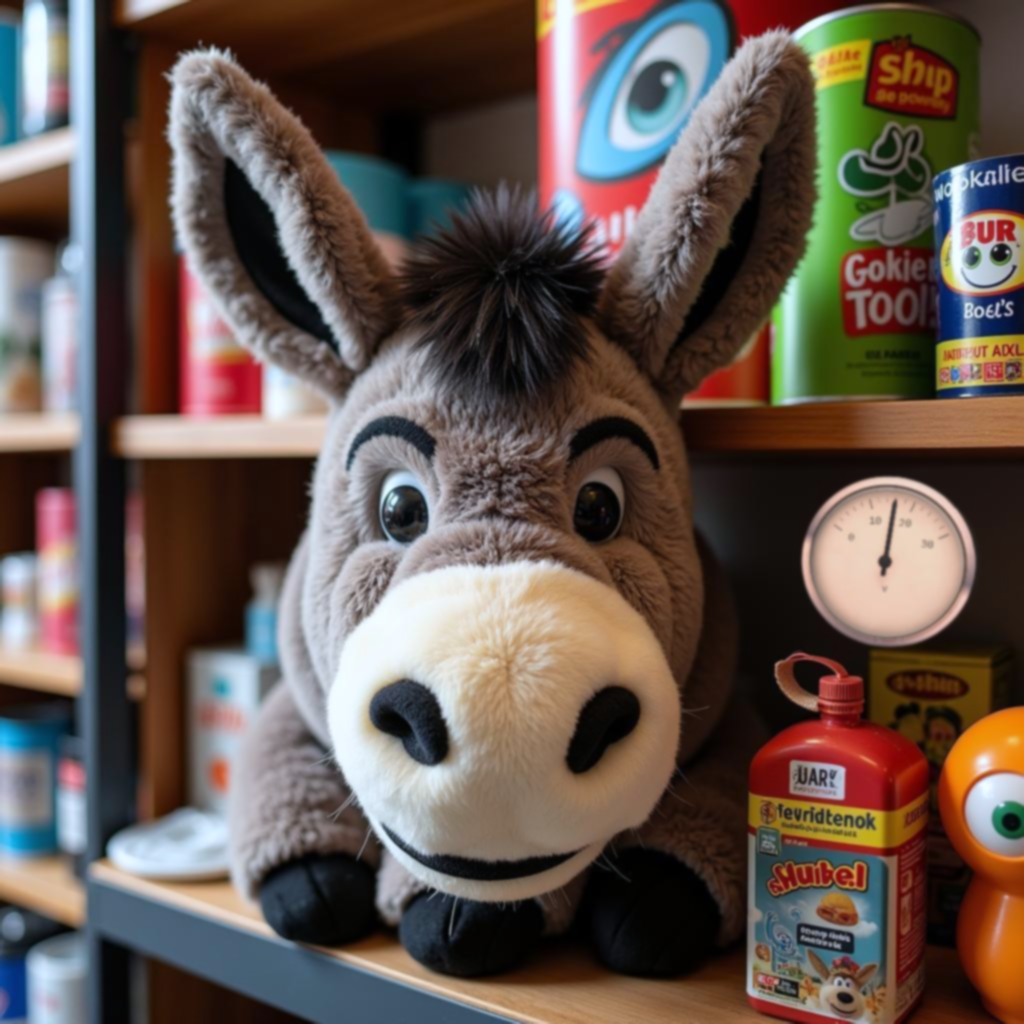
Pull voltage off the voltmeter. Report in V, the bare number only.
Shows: 16
